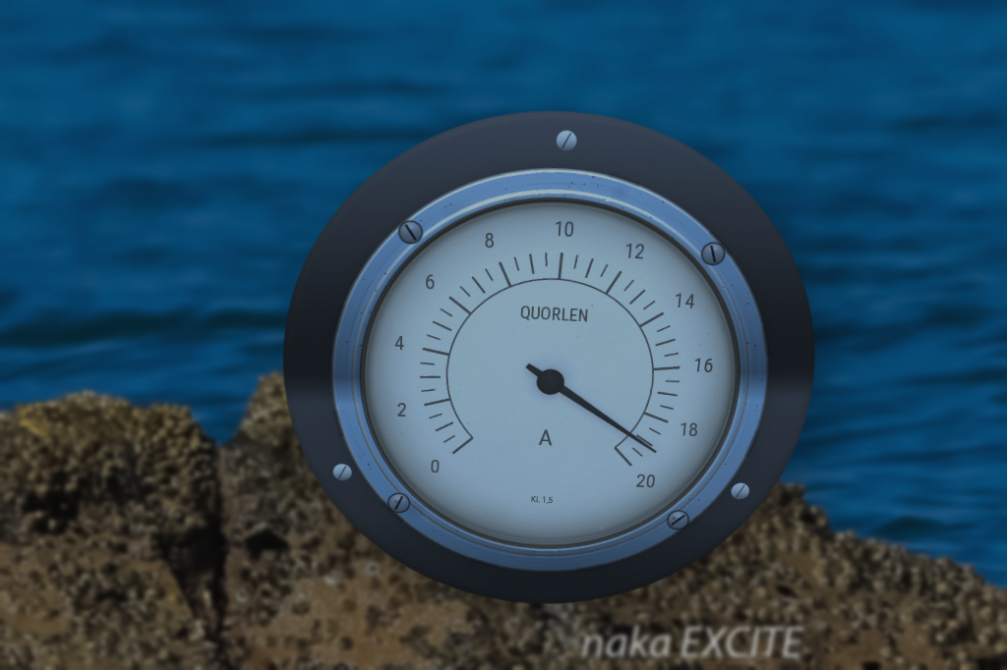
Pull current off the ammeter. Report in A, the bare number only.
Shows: 19
